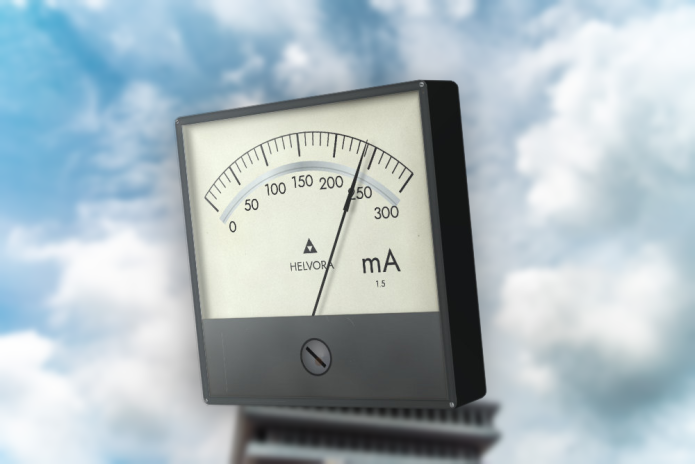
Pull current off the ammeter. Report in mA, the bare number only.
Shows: 240
